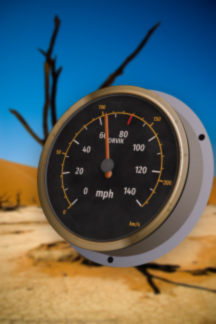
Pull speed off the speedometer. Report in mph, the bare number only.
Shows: 65
